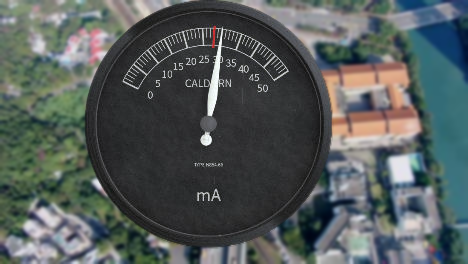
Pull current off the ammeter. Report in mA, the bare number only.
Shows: 30
